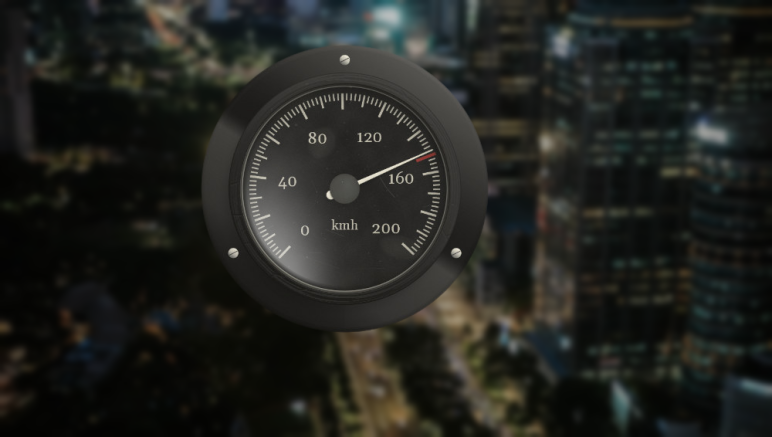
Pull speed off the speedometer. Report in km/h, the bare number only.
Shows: 150
